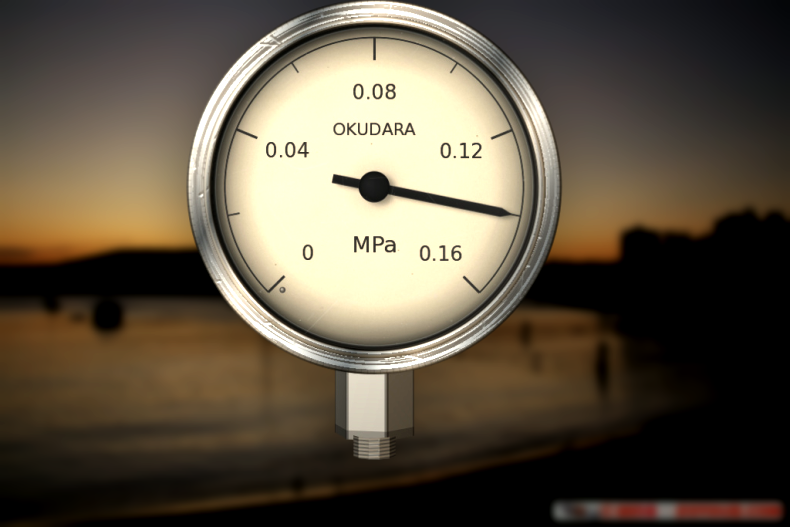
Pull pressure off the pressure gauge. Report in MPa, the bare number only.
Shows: 0.14
